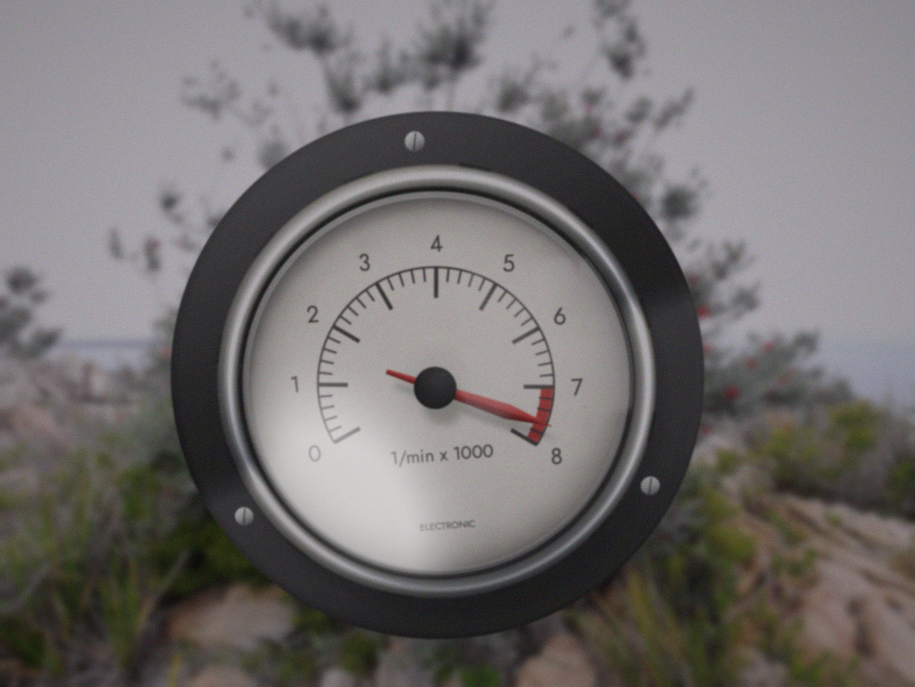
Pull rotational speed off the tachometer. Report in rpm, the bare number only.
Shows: 7600
